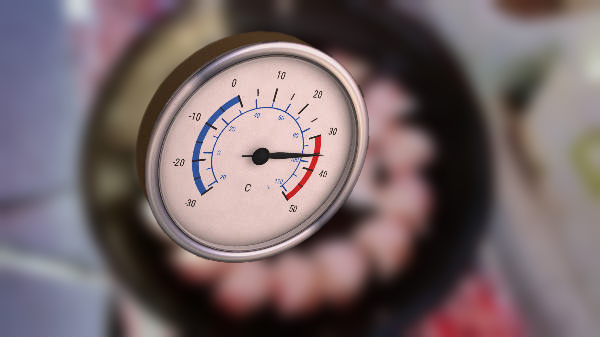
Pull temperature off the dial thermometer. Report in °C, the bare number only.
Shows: 35
